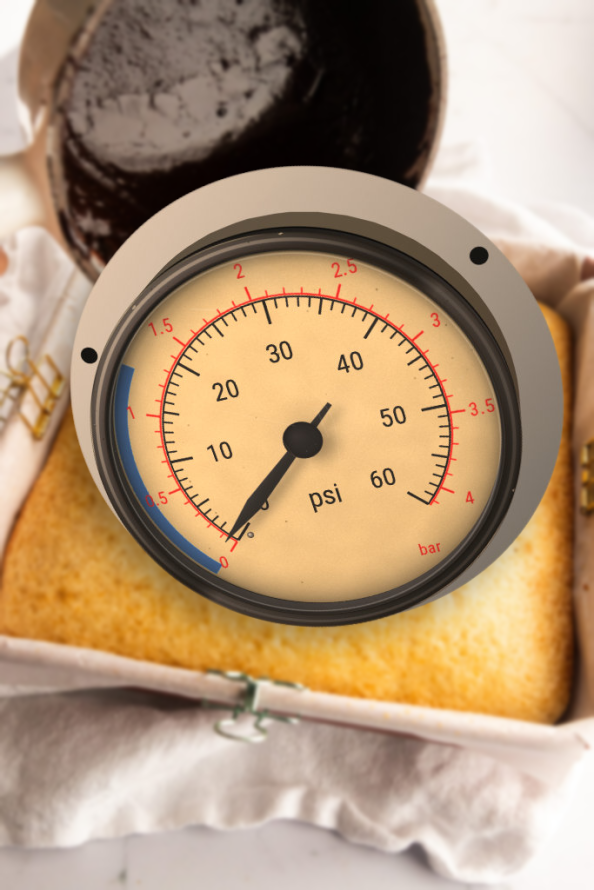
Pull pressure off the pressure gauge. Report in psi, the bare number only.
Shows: 1
